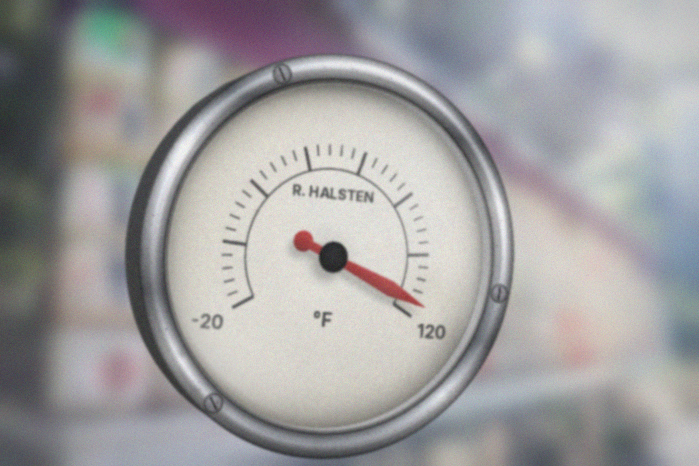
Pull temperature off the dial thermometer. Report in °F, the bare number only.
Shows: 116
